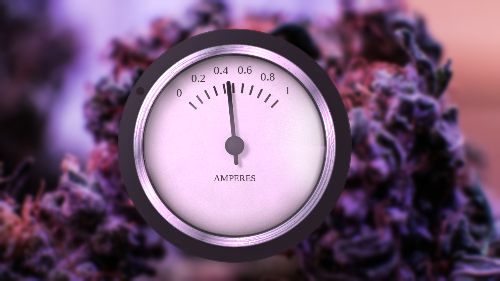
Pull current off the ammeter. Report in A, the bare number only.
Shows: 0.45
